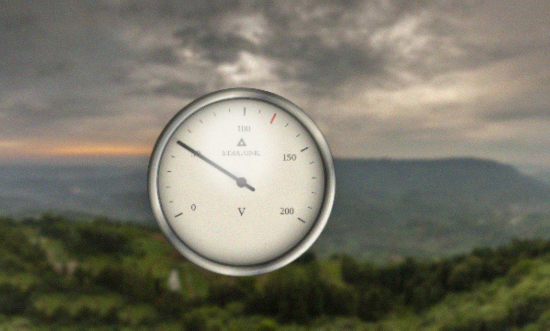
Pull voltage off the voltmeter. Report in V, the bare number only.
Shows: 50
